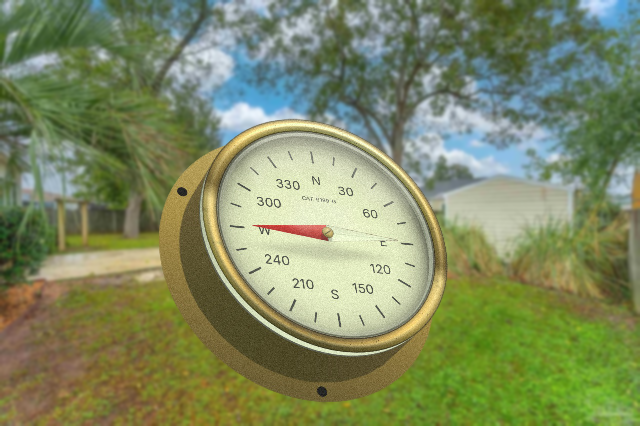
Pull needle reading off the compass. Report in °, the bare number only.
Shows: 270
